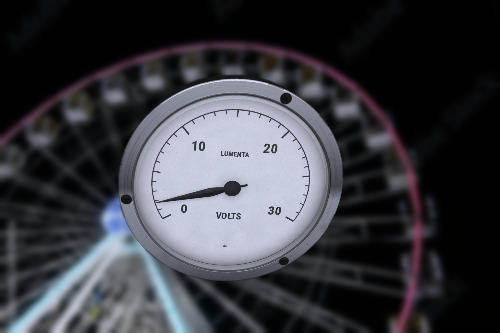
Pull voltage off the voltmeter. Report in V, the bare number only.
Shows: 2
